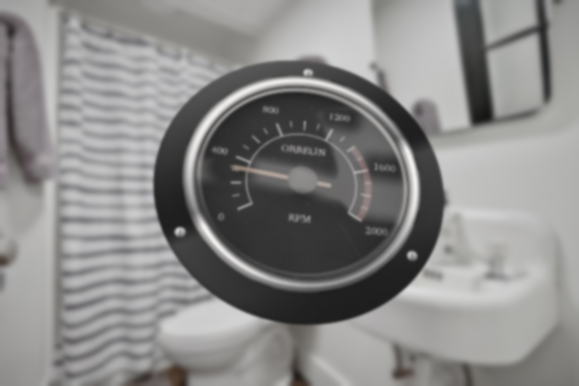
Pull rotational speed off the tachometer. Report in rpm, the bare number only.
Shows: 300
